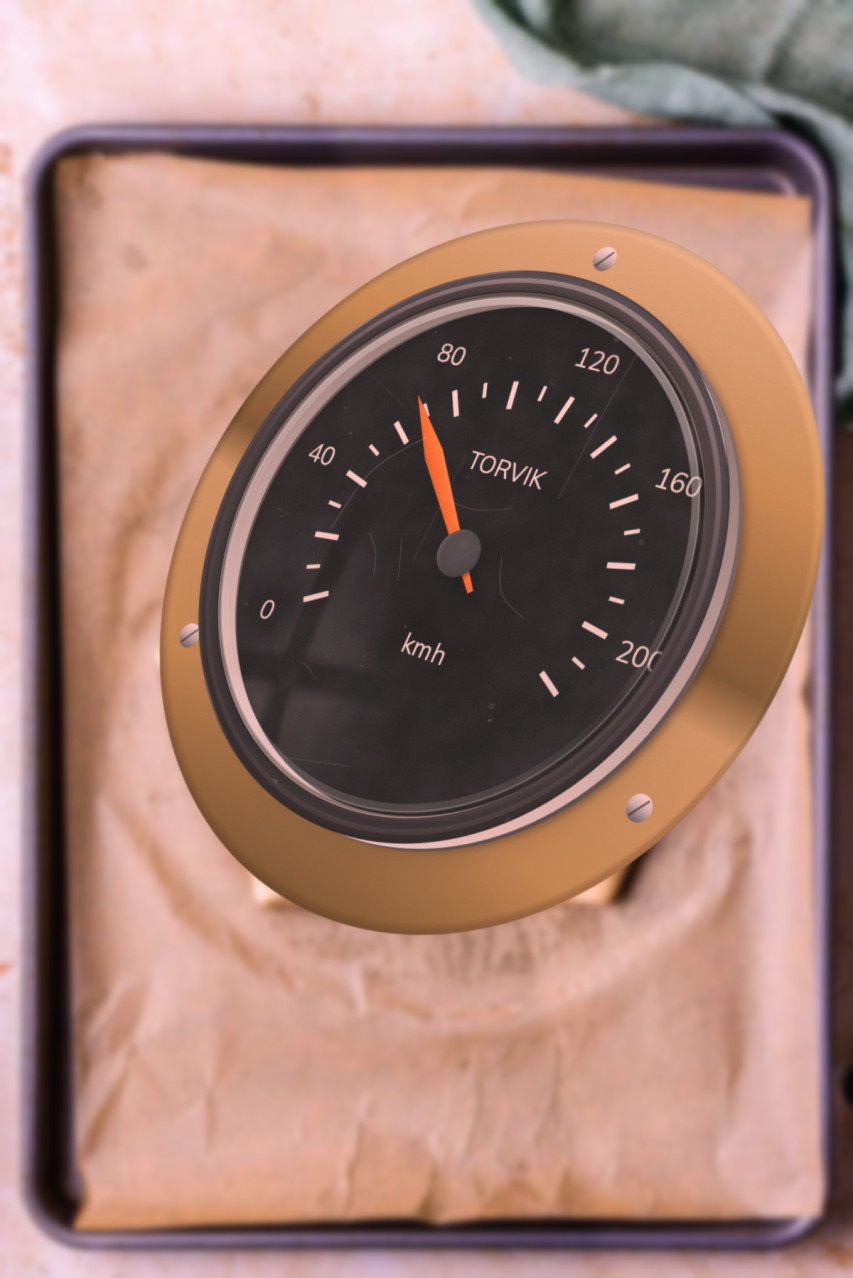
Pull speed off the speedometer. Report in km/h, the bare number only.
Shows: 70
